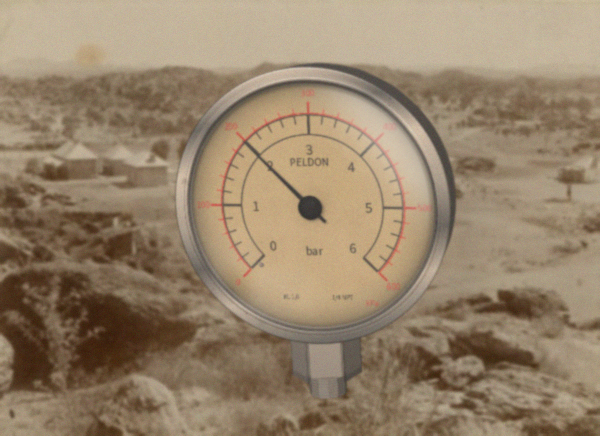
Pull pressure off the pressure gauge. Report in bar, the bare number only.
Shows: 2
